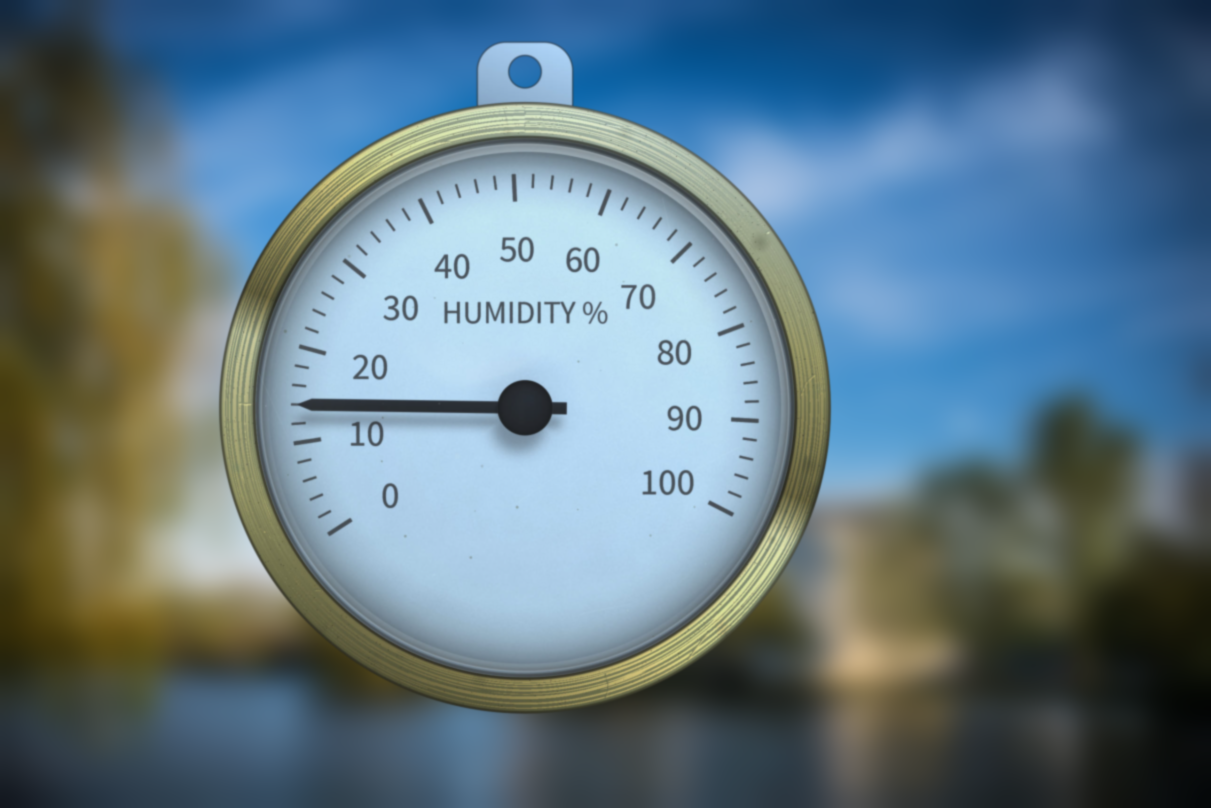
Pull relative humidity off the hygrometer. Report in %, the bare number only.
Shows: 14
